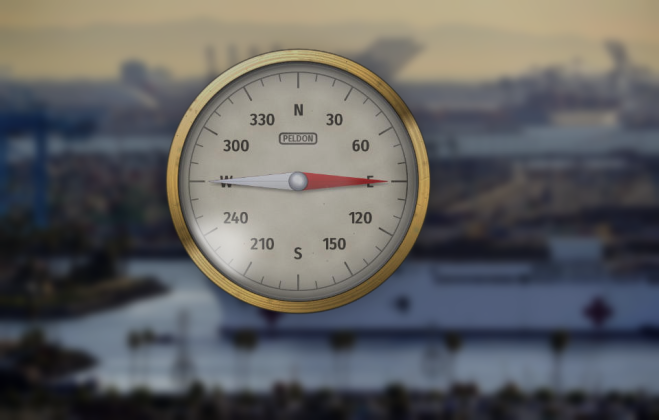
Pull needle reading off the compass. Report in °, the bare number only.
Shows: 90
